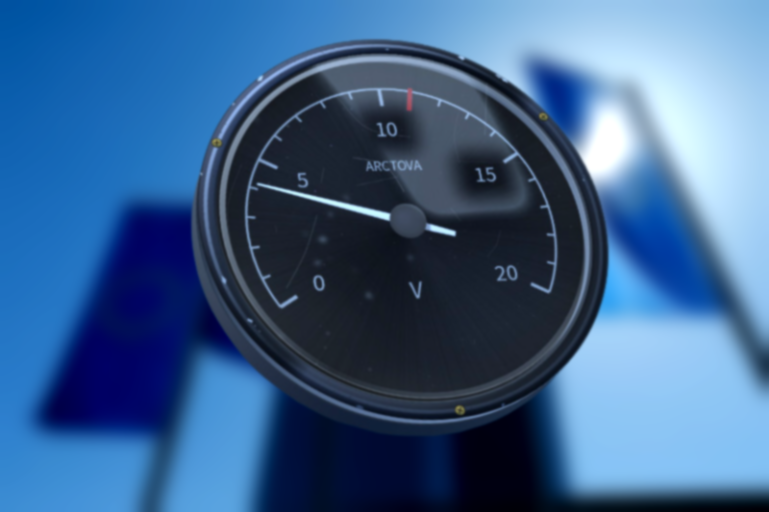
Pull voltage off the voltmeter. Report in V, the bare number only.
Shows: 4
